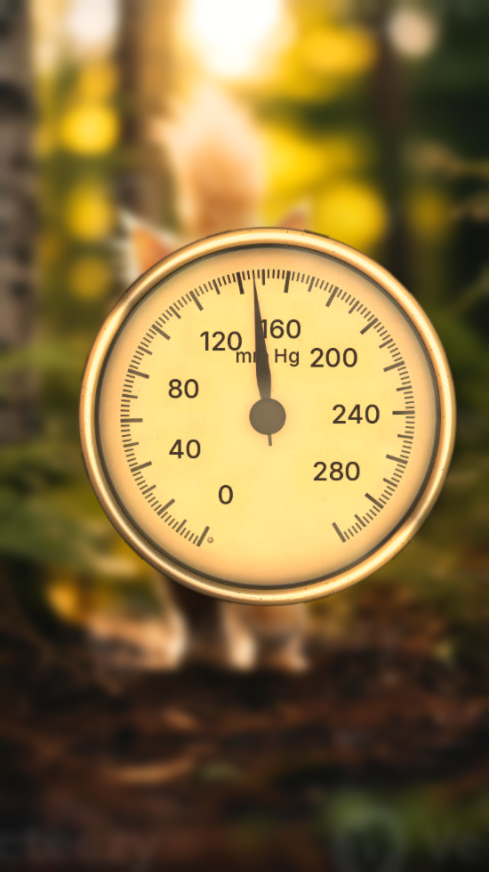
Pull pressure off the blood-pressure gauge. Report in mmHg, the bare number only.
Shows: 146
